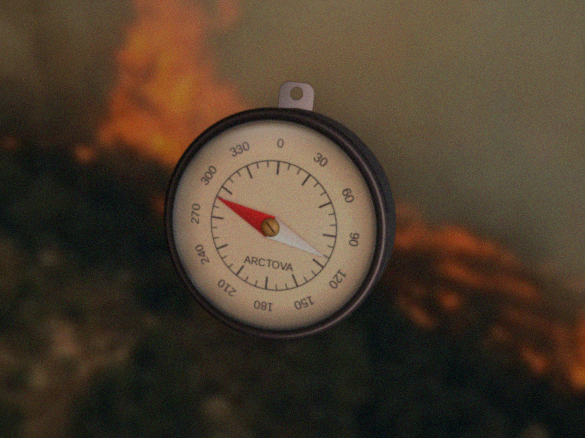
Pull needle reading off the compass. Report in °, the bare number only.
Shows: 290
